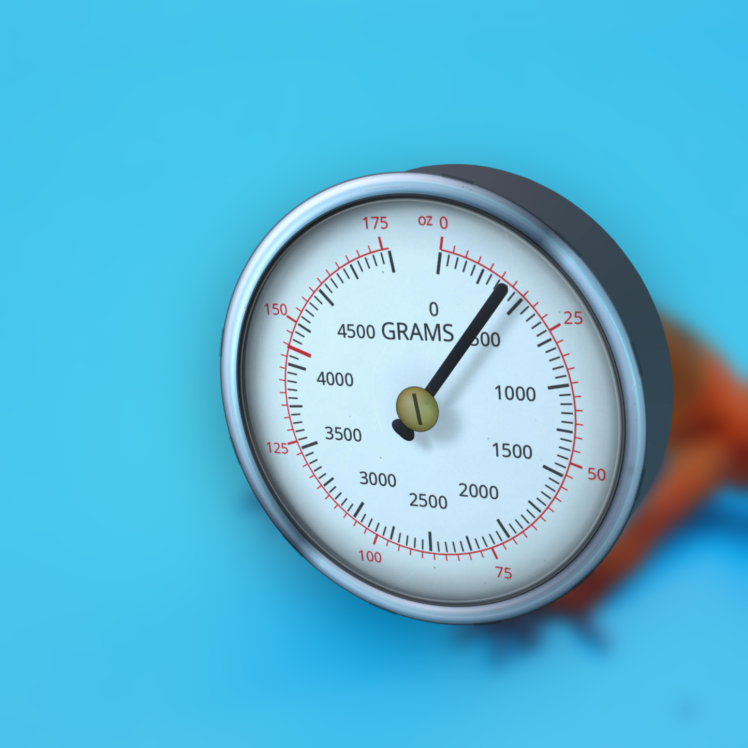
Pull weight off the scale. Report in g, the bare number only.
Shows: 400
